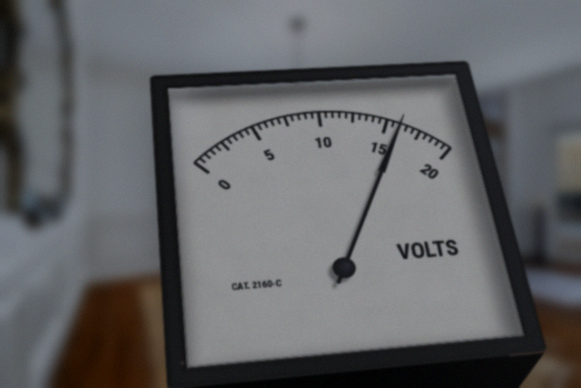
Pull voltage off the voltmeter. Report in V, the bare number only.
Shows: 16
